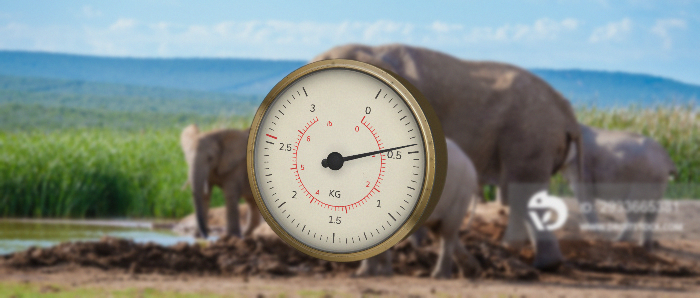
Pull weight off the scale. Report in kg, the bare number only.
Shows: 0.45
